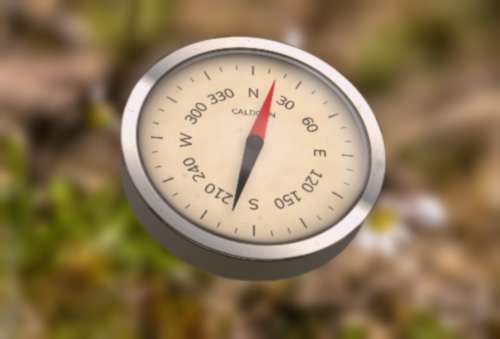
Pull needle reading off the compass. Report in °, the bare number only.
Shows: 15
